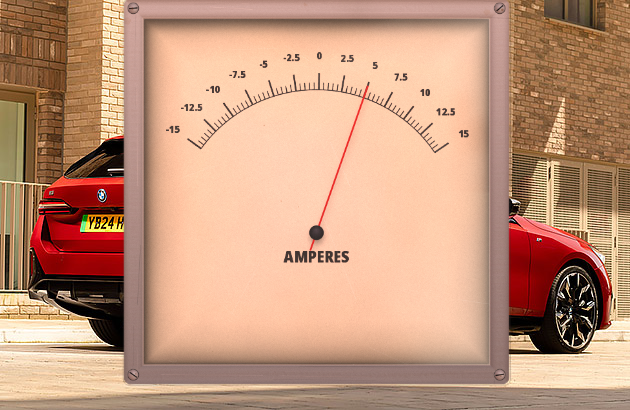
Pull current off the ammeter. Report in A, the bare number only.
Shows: 5
